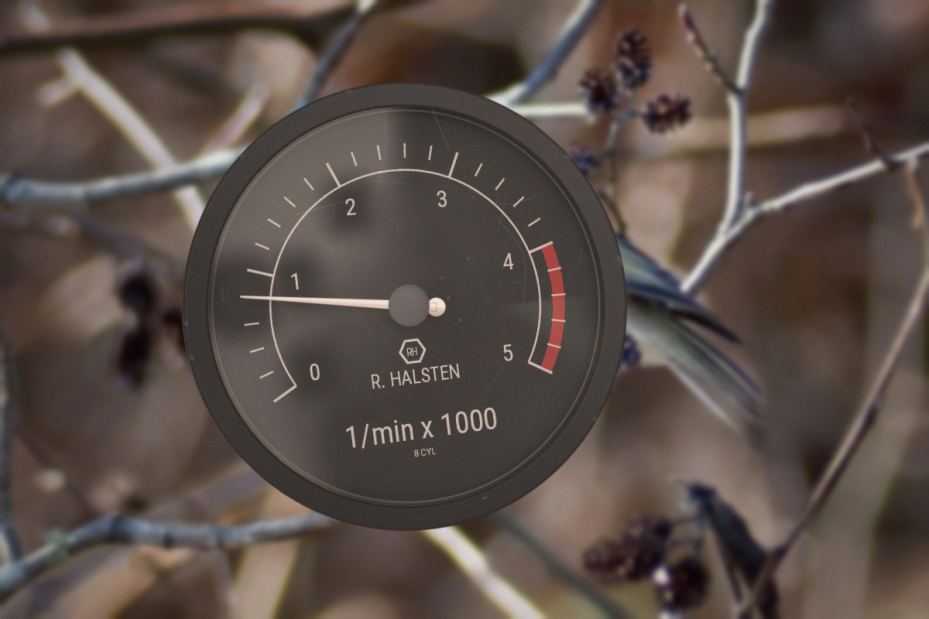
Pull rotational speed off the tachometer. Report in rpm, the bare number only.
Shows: 800
